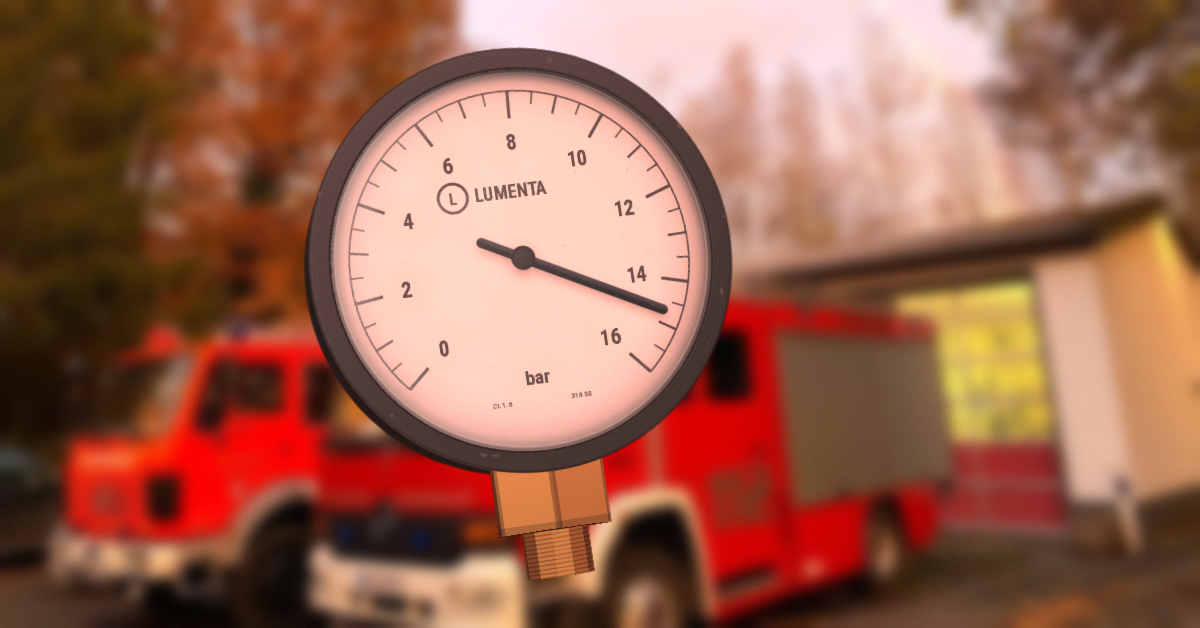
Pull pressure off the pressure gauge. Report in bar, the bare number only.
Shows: 14.75
